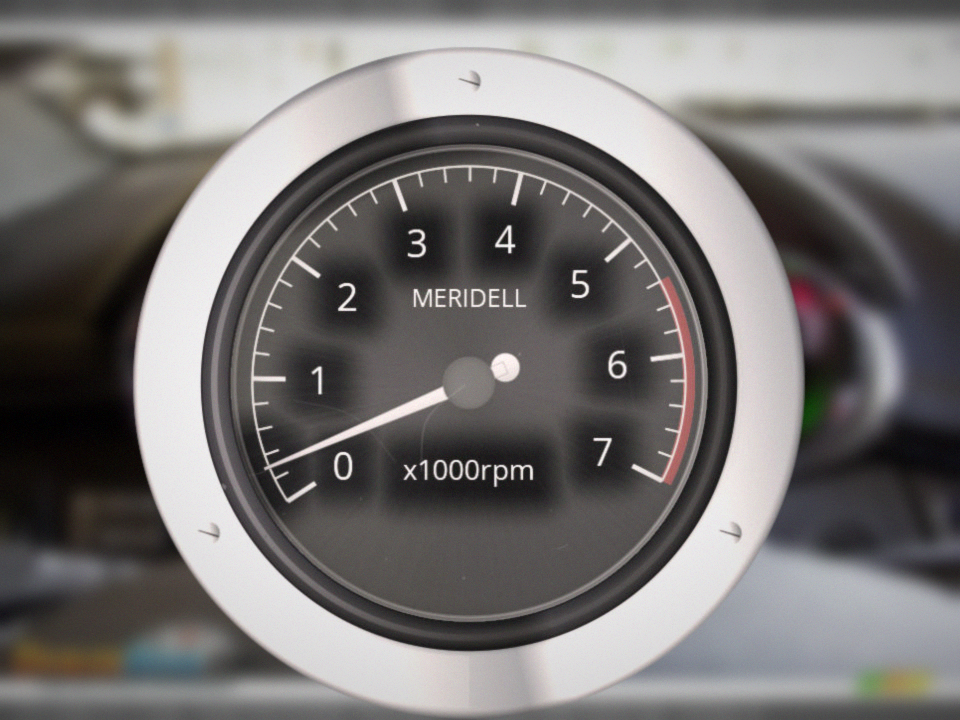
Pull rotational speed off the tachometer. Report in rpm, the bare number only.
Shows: 300
